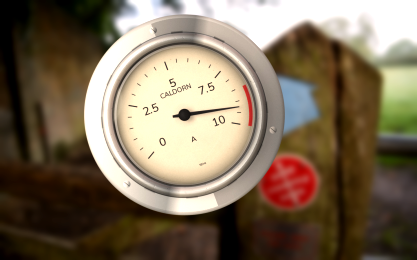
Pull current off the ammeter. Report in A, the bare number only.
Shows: 9.25
